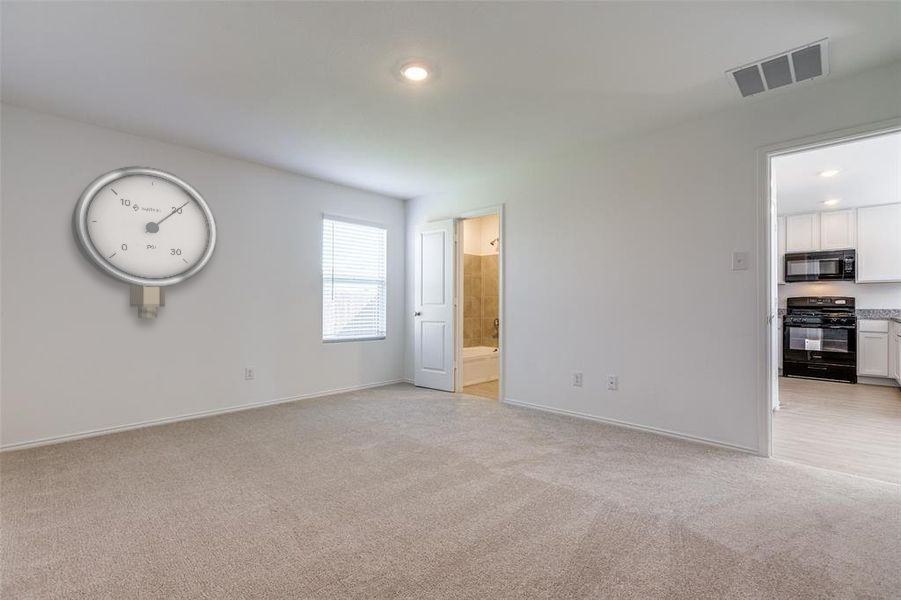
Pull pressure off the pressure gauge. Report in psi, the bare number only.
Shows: 20
